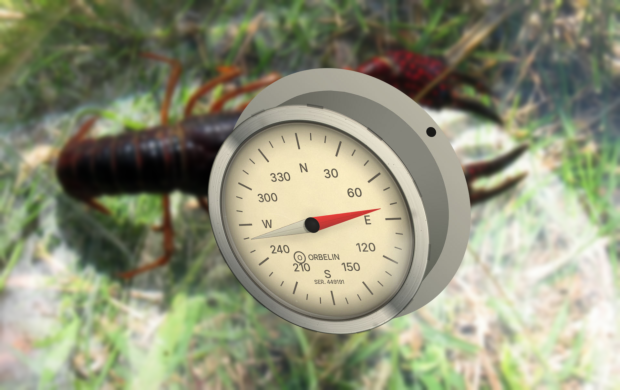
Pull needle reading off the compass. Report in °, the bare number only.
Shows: 80
